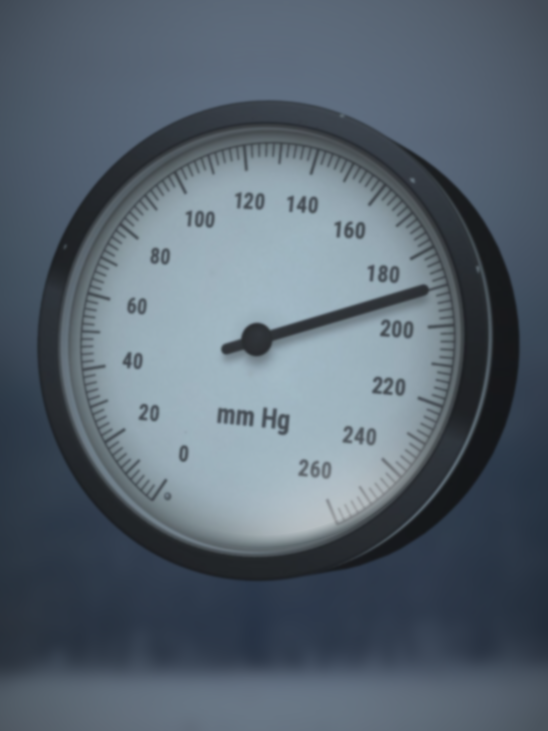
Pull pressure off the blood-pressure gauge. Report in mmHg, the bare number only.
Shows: 190
